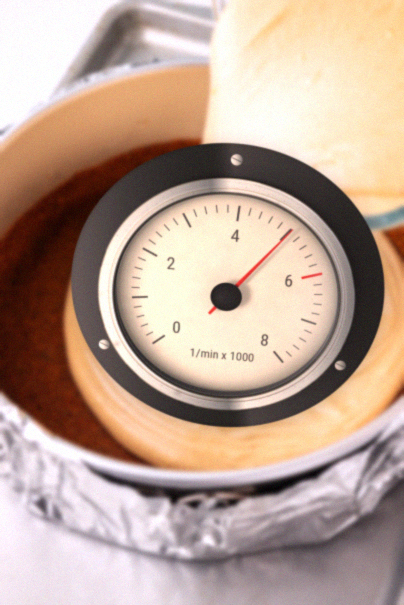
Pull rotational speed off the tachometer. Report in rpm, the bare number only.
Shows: 5000
